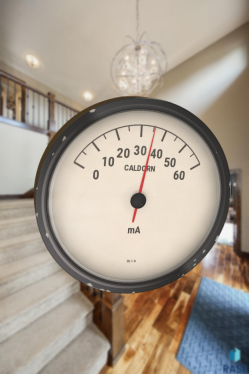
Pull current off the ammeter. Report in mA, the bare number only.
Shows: 35
